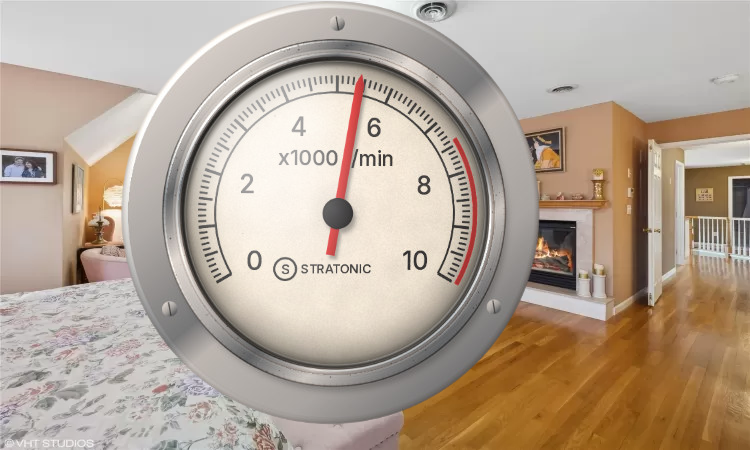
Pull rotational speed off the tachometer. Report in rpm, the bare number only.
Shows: 5400
